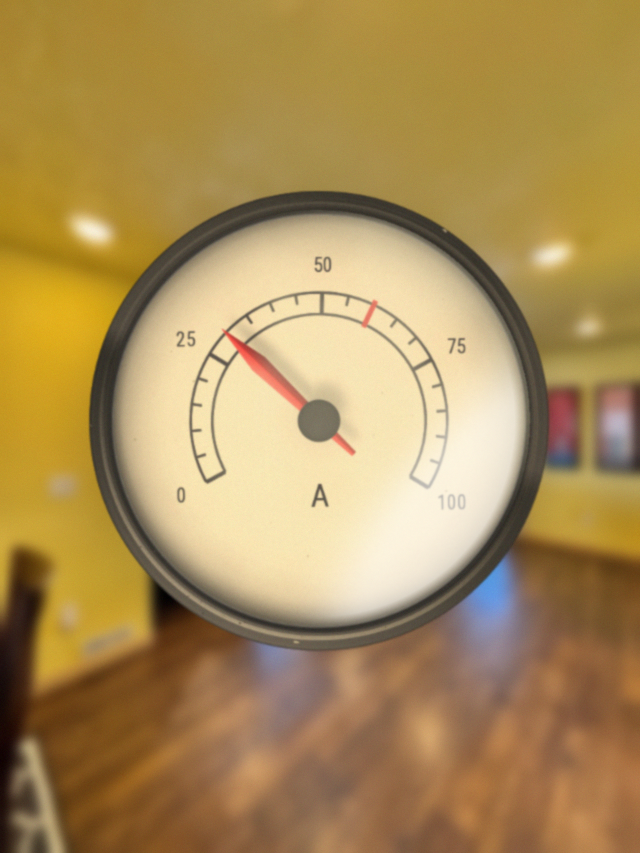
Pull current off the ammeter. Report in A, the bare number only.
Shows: 30
